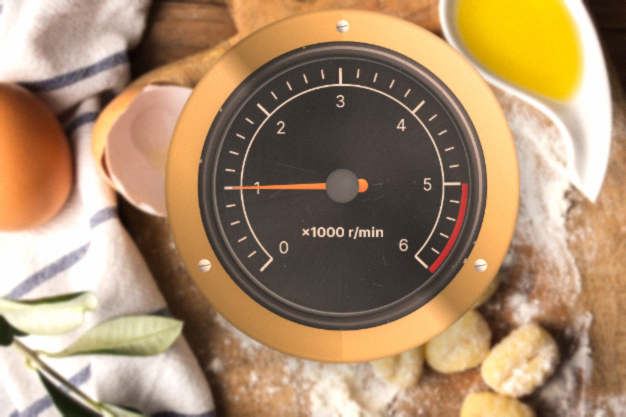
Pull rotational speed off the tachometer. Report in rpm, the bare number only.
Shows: 1000
